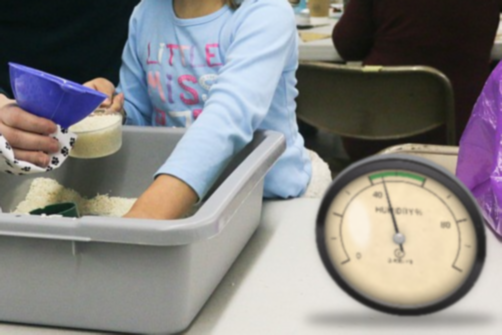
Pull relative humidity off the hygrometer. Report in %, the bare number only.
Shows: 45
